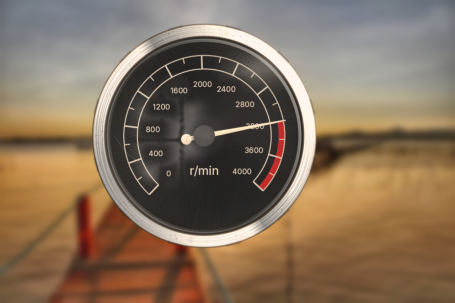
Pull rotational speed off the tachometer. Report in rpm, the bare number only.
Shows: 3200
